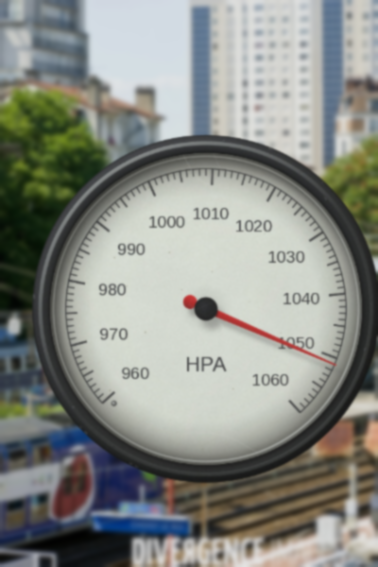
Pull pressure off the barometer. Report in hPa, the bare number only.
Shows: 1051
